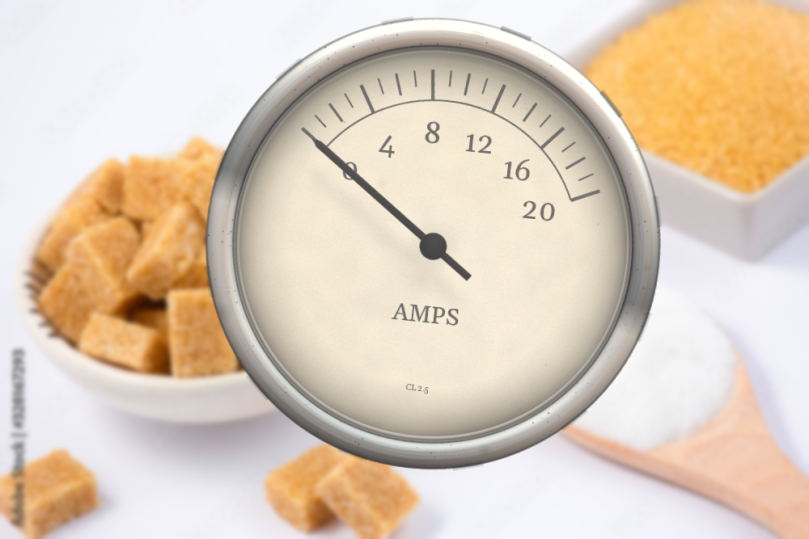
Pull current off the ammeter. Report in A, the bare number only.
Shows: 0
